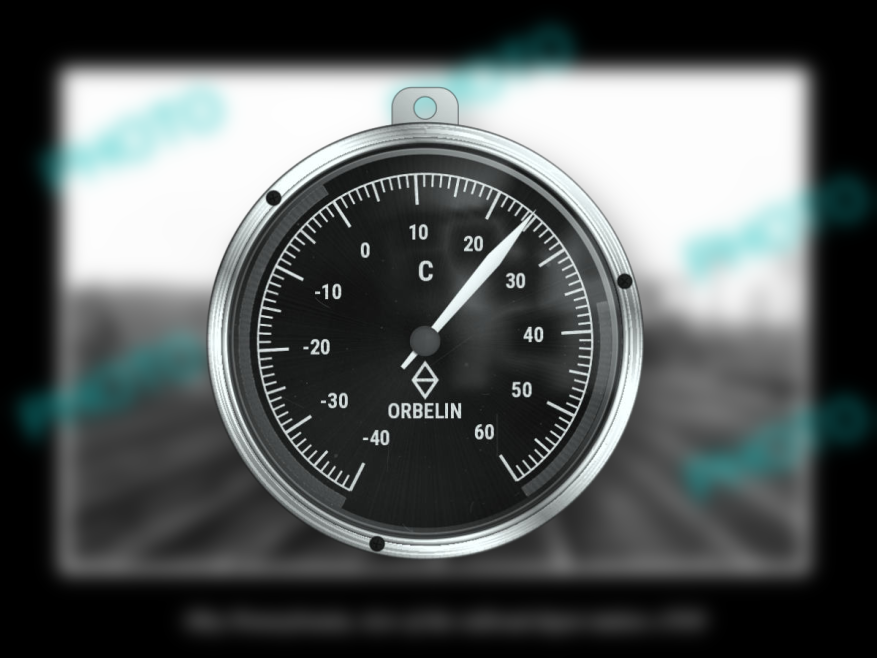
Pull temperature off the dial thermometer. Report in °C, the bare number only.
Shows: 24.5
